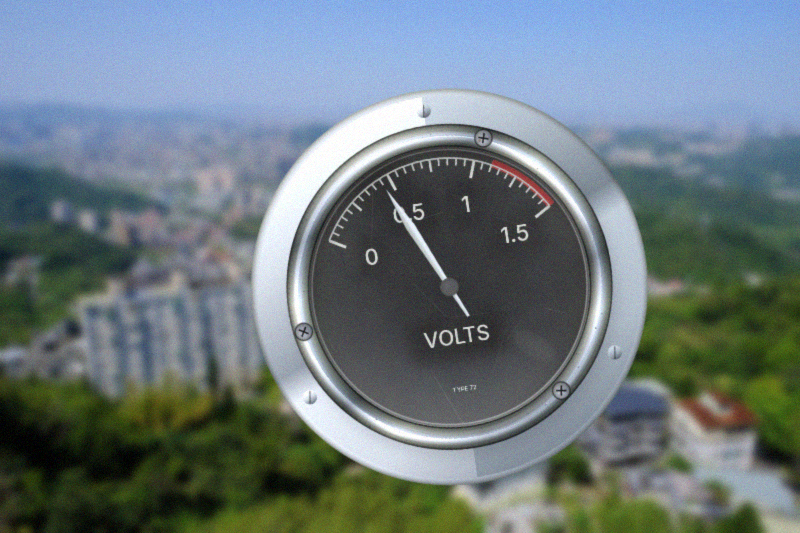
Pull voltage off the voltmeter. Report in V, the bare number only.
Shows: 0.45
